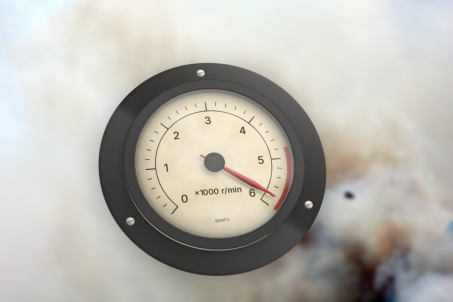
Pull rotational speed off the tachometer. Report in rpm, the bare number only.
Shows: 5800
